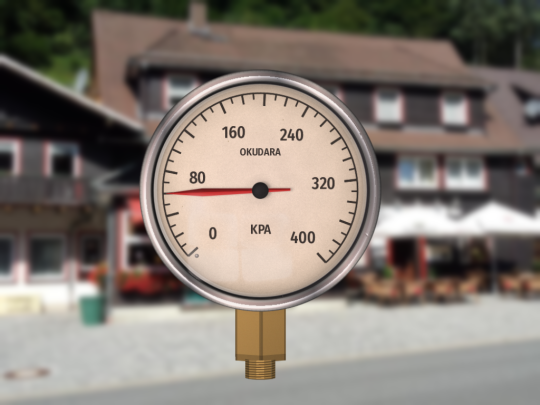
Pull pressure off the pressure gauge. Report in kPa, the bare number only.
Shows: 60
